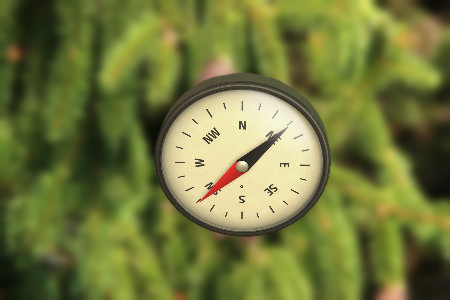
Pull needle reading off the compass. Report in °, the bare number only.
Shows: 225
